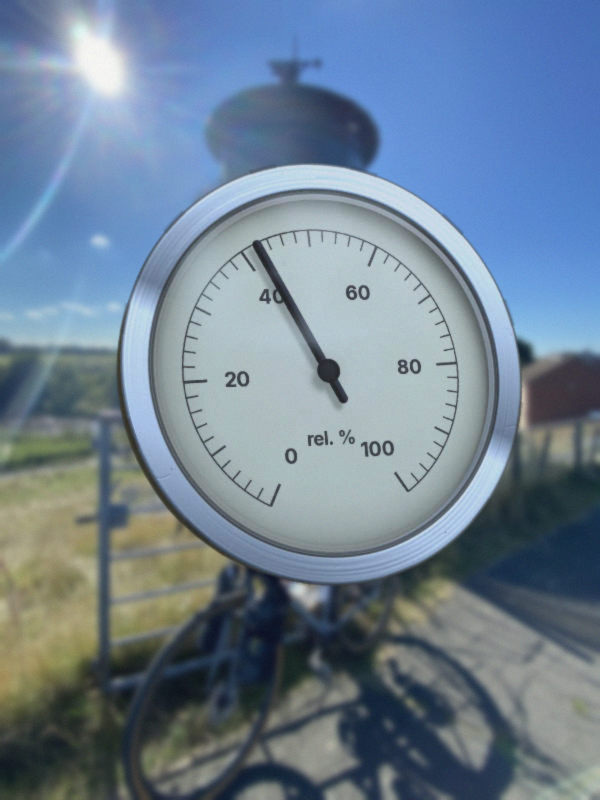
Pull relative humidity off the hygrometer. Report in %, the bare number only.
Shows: 42
